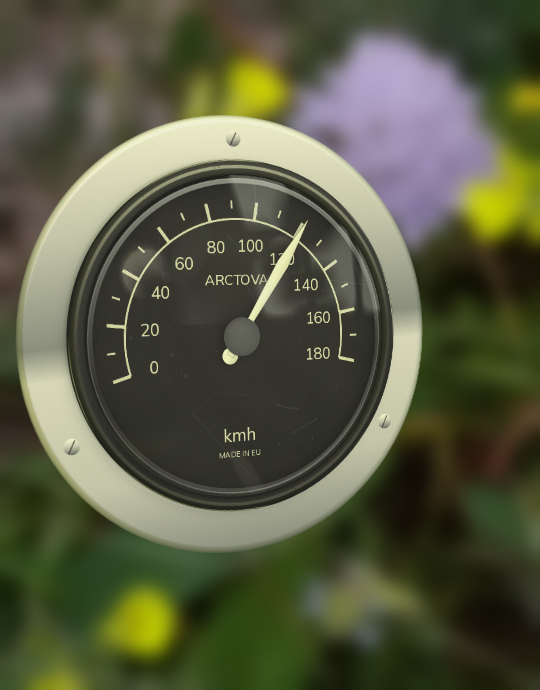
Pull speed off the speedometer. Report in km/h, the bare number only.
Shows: 120
